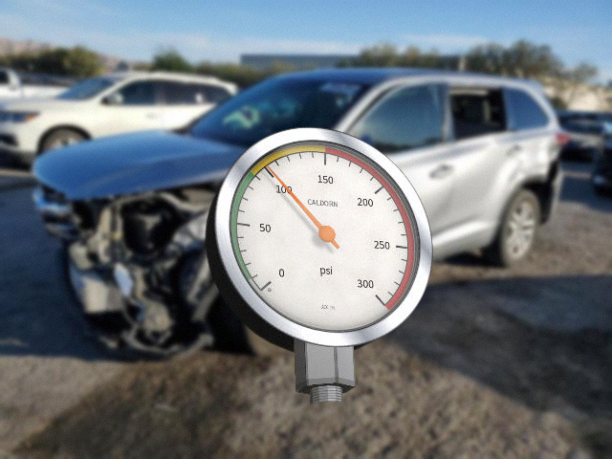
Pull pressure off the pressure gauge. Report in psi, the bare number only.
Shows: 100
